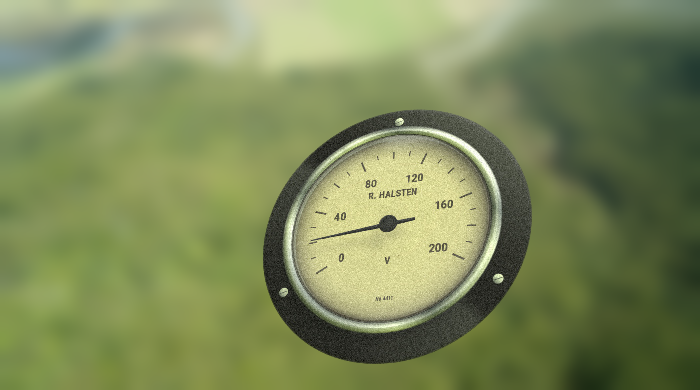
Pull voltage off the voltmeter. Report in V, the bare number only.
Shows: 20
